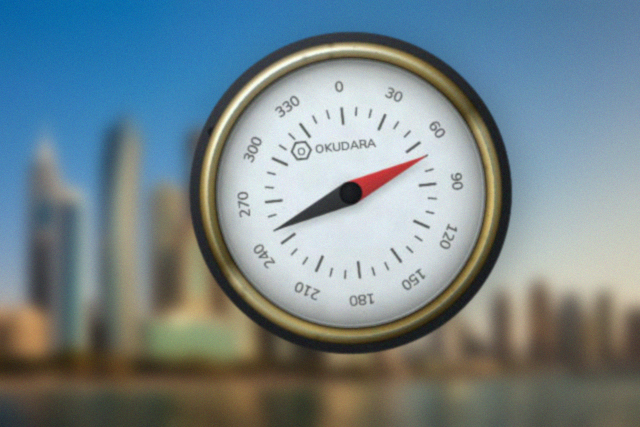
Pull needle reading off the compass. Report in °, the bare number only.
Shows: 70
